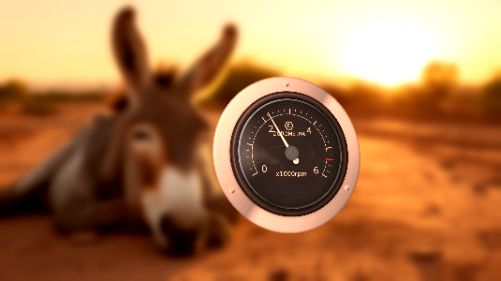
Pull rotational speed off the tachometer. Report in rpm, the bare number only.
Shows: 2200
